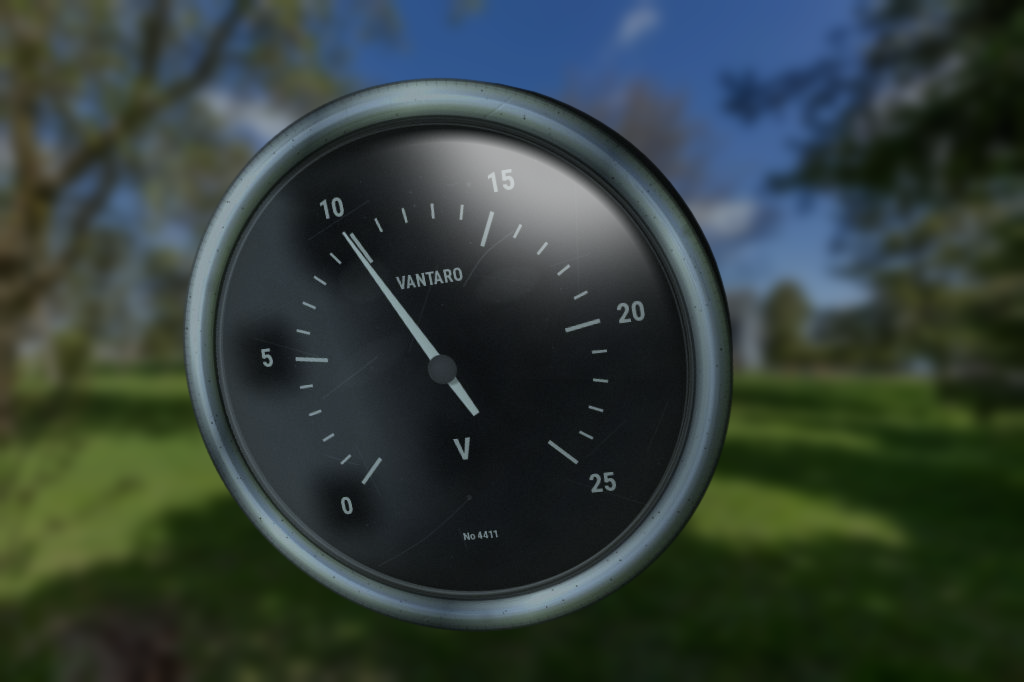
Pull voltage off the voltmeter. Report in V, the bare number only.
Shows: 10
